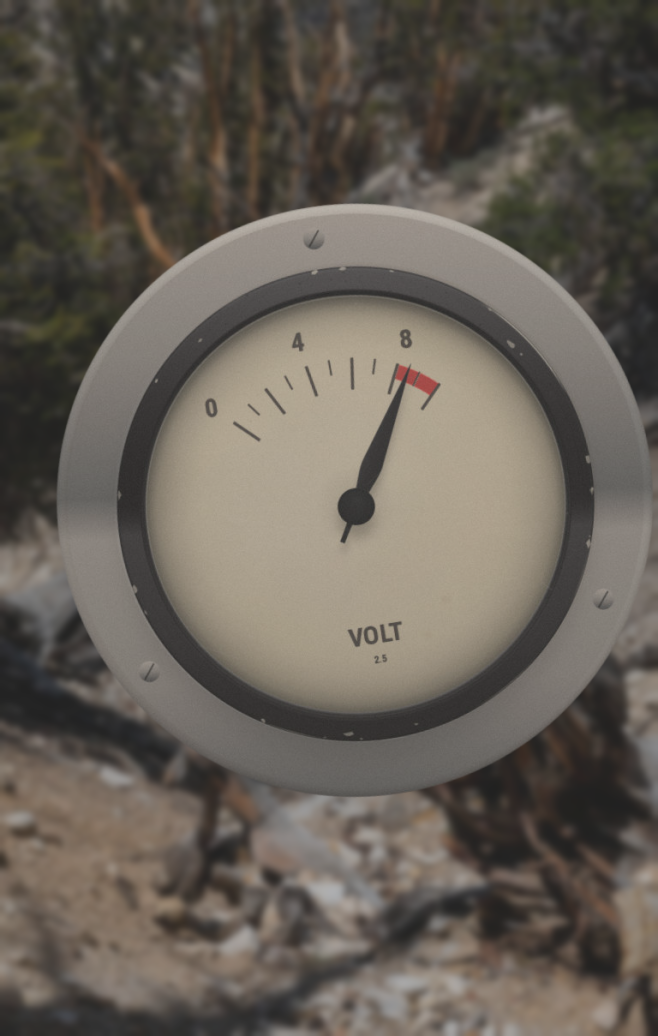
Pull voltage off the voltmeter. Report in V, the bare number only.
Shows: 8.5
